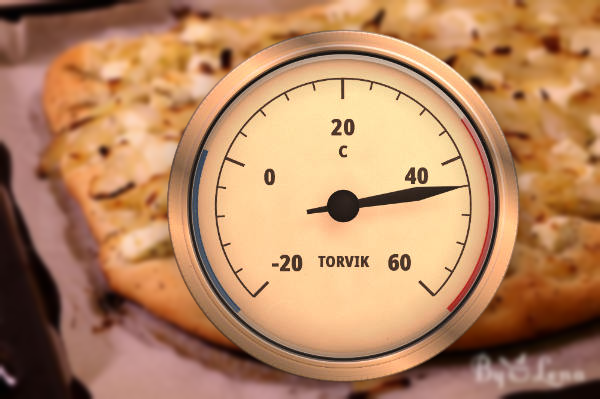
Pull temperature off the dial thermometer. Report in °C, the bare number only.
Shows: 44
